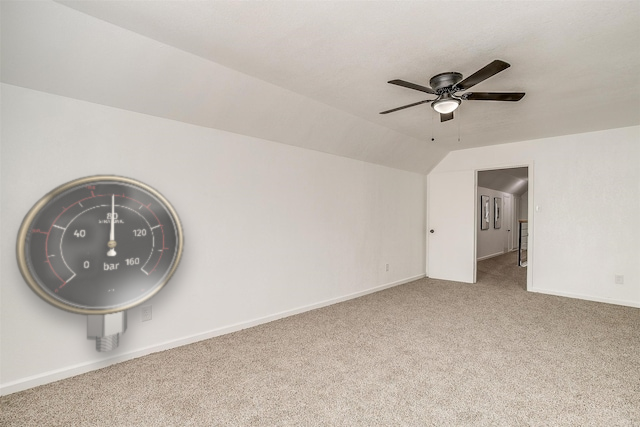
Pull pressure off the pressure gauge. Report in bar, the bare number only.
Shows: 80
